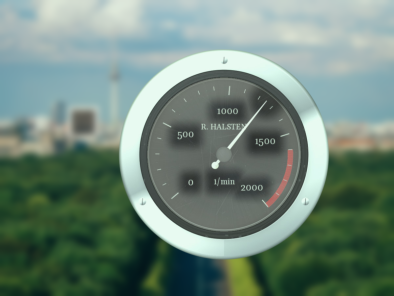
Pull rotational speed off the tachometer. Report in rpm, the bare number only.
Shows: 1250
